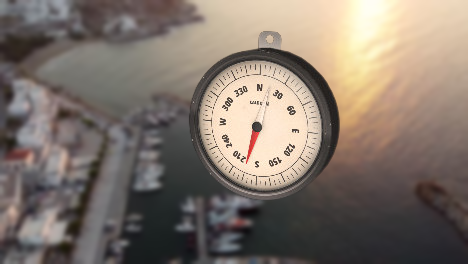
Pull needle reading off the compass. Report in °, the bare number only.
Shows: 195
